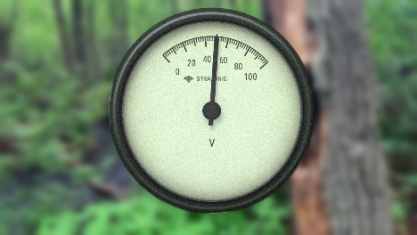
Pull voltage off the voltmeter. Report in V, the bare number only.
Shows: 50
